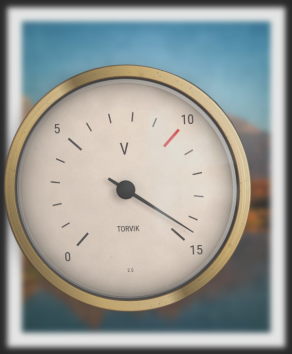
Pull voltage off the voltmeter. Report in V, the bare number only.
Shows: 14.5
